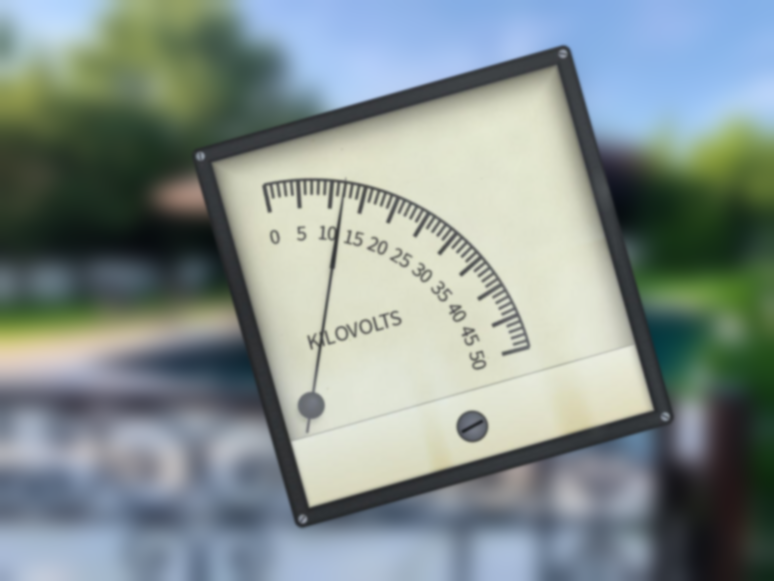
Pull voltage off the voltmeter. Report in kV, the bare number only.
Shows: 12
